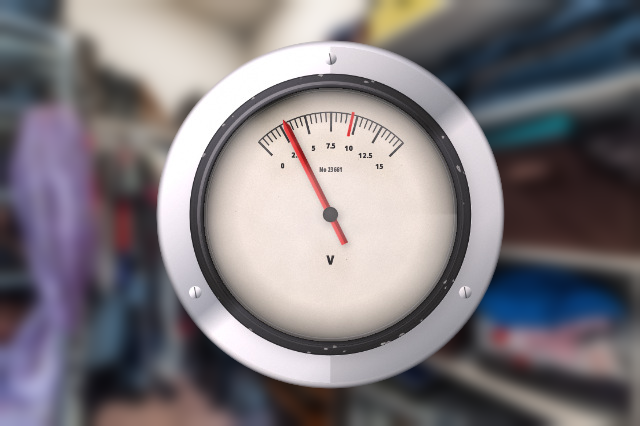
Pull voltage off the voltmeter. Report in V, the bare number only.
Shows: 3
